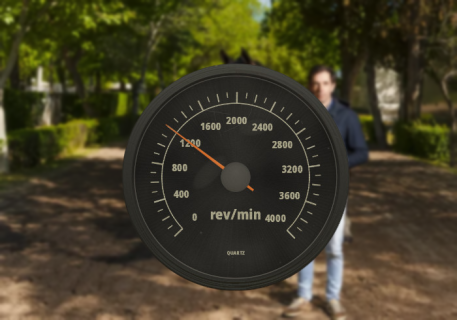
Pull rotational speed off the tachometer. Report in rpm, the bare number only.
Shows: 1200
